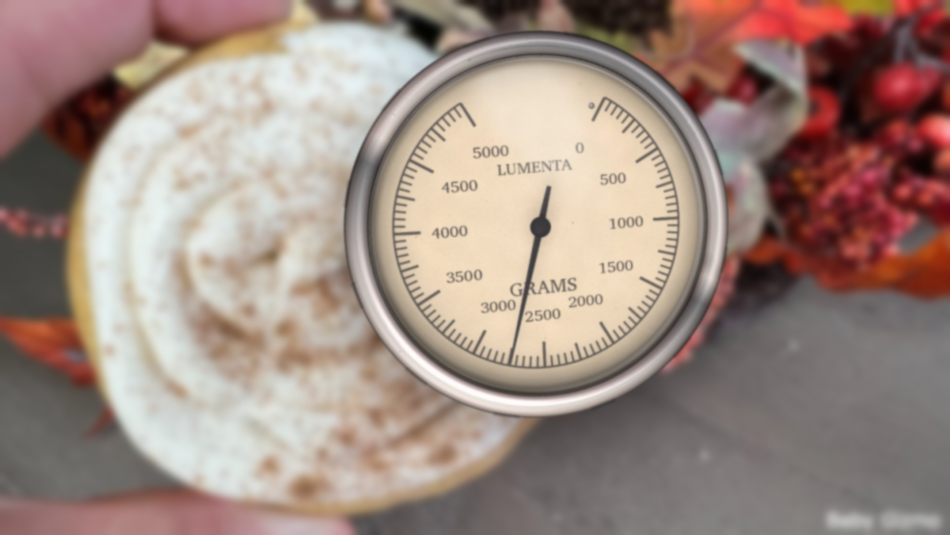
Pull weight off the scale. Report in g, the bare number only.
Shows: 2750
